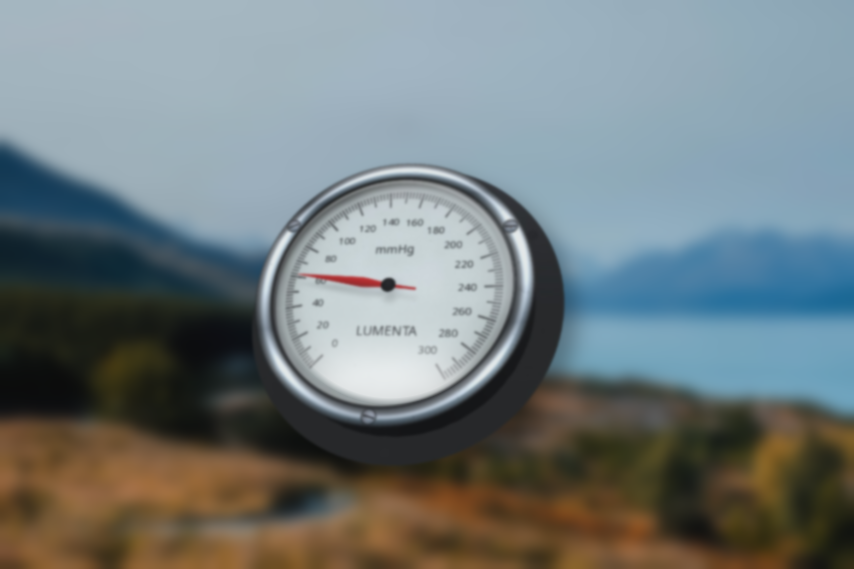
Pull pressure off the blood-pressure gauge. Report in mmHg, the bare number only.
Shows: 60
